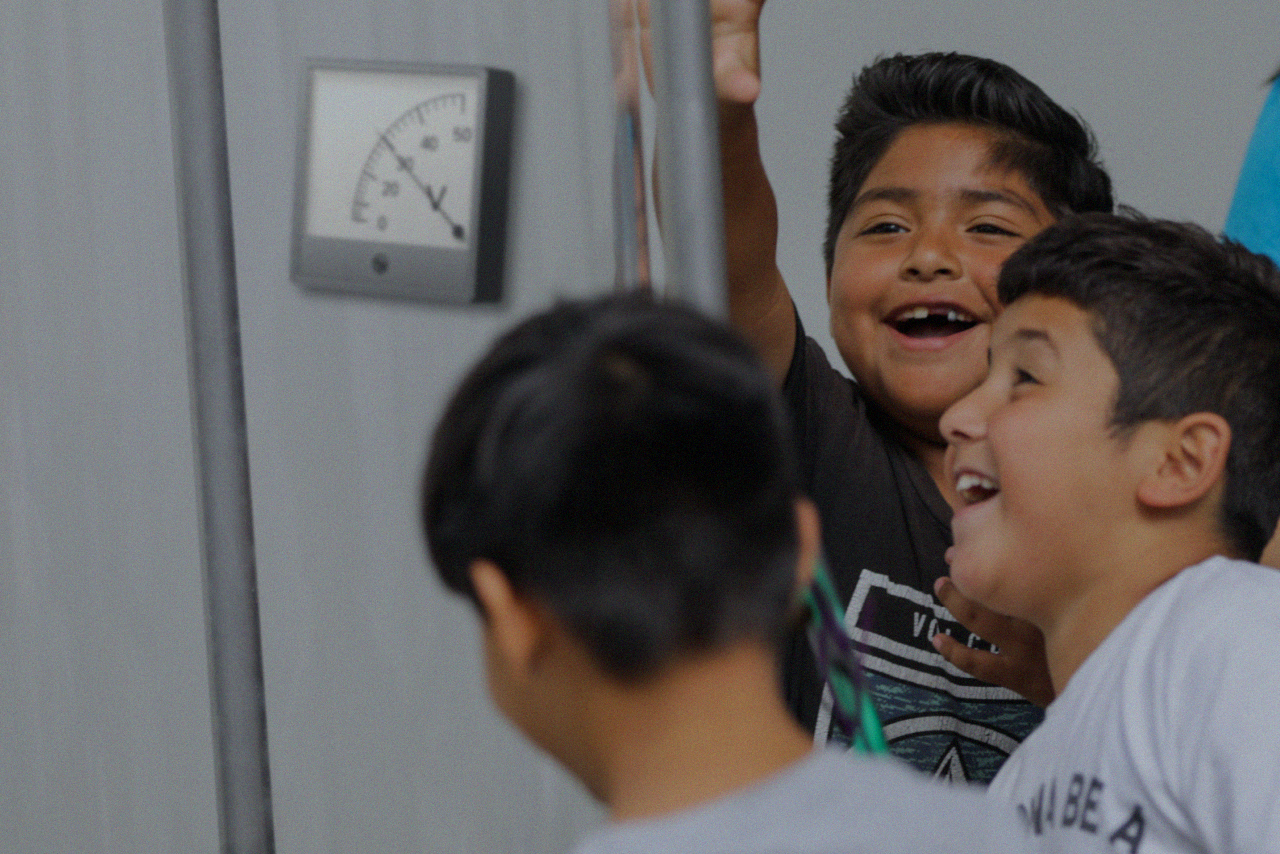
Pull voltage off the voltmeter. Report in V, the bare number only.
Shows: 30
